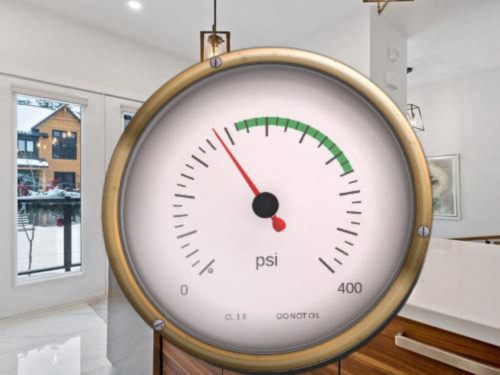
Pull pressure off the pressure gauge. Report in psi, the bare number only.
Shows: 150
